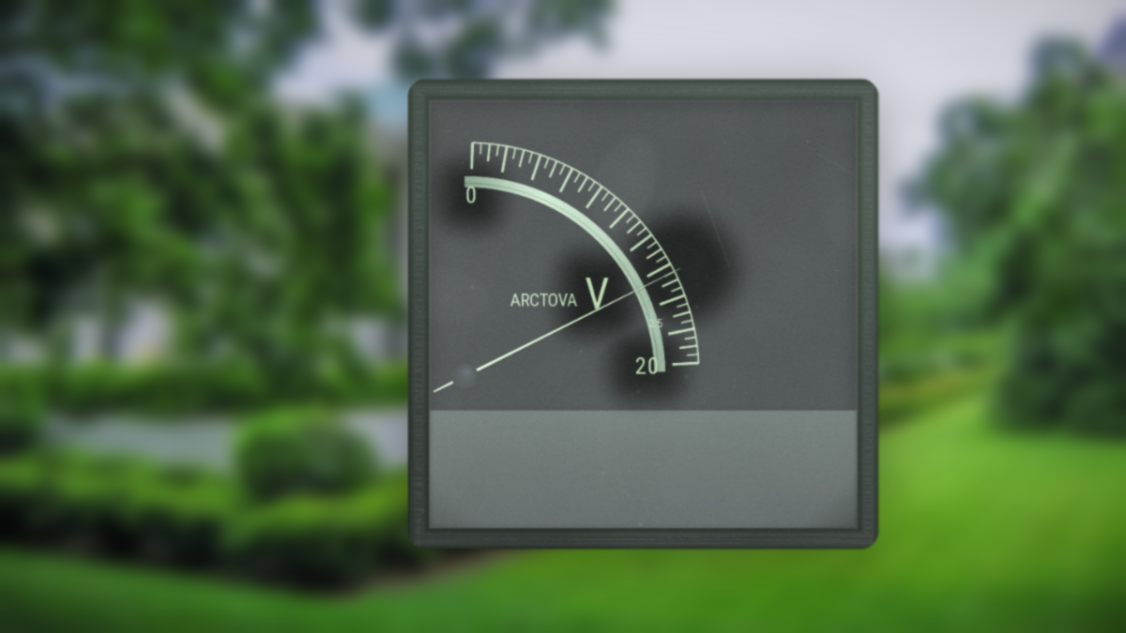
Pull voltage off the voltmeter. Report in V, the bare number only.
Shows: 14.5
